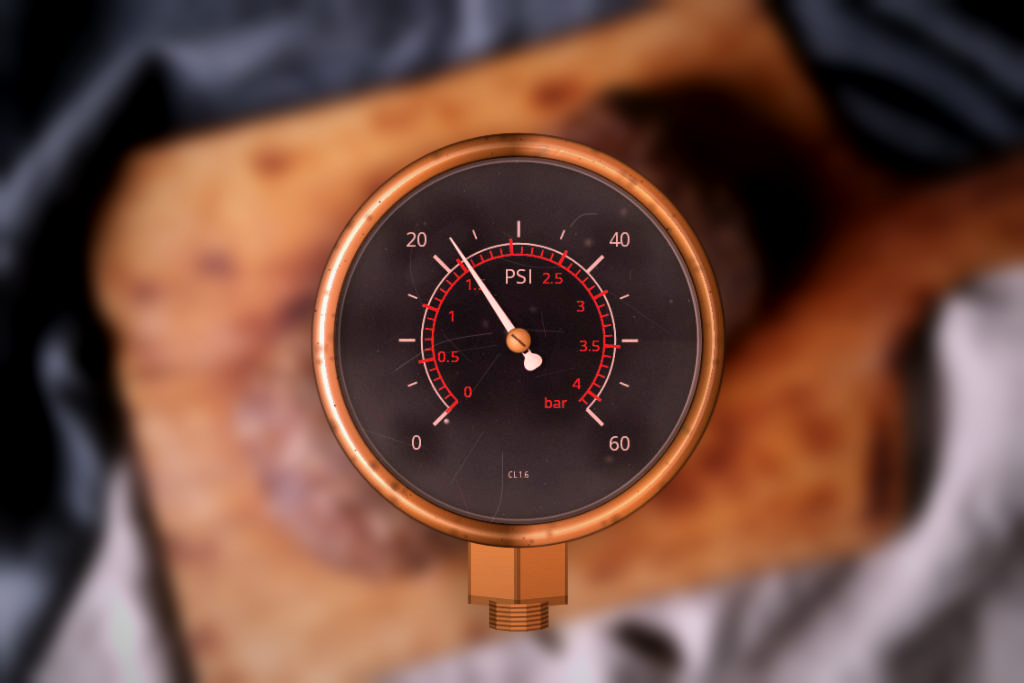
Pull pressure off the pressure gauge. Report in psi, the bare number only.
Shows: 22.5
